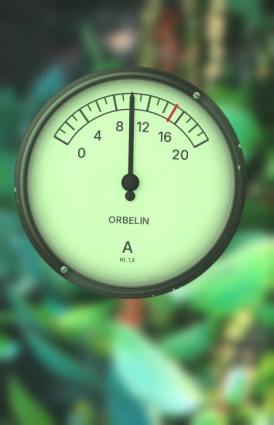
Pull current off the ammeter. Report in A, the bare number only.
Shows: 10
